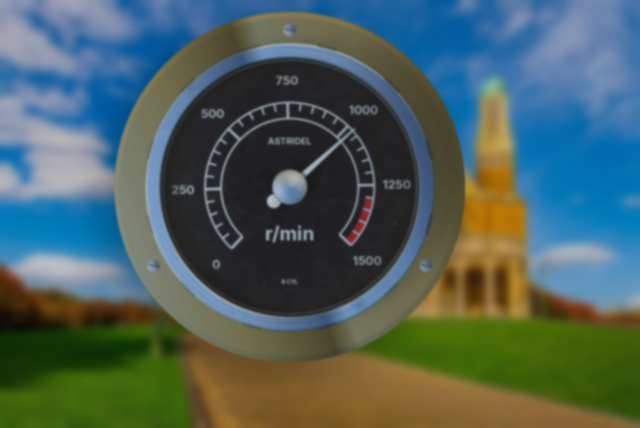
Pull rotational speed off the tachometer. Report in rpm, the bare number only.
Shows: 1025
